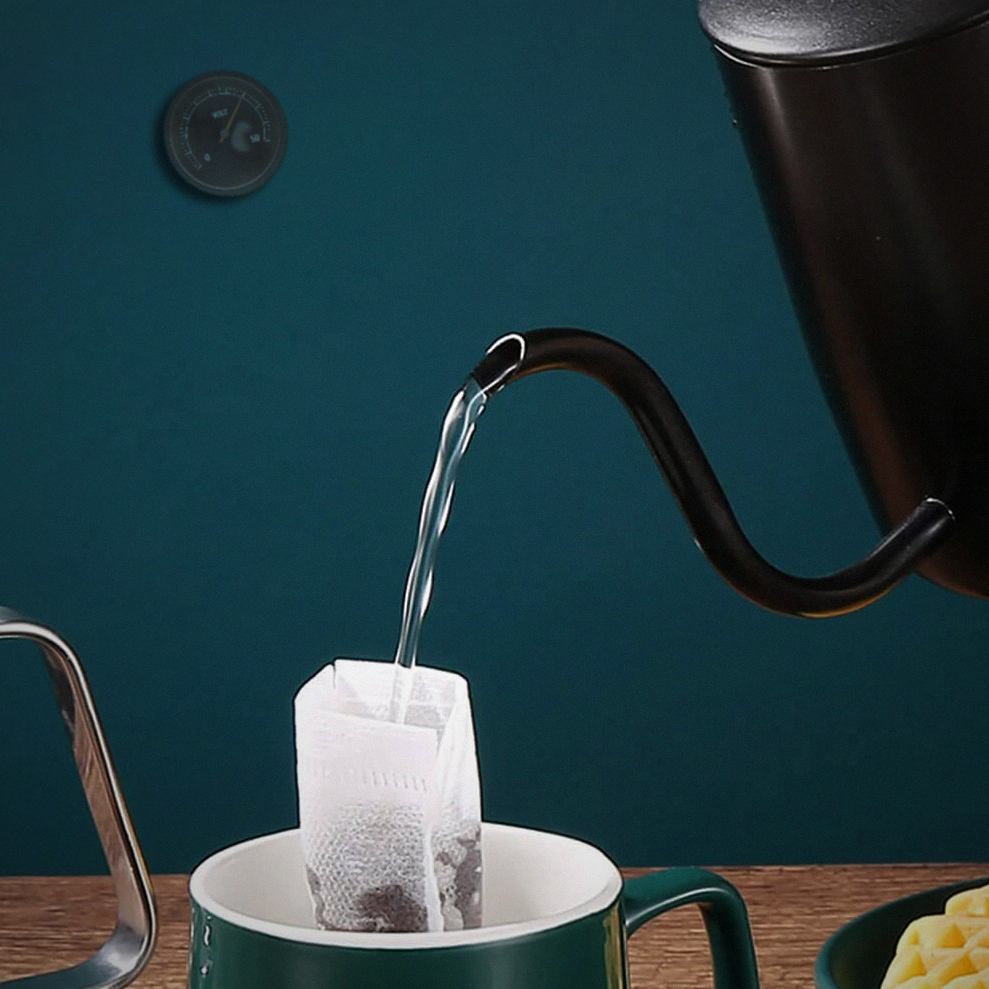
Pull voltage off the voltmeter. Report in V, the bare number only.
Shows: 35
